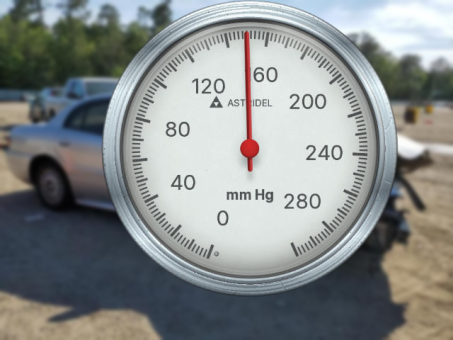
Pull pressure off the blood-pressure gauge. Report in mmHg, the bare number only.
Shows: 150
